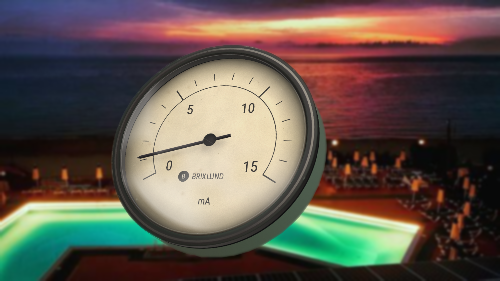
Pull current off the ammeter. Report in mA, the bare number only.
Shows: 1
